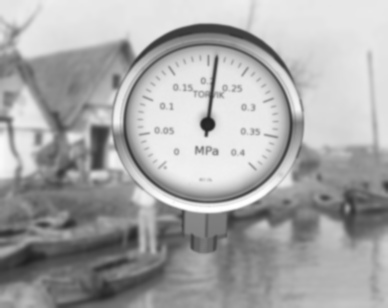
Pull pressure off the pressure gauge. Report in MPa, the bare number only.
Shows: 0.21
